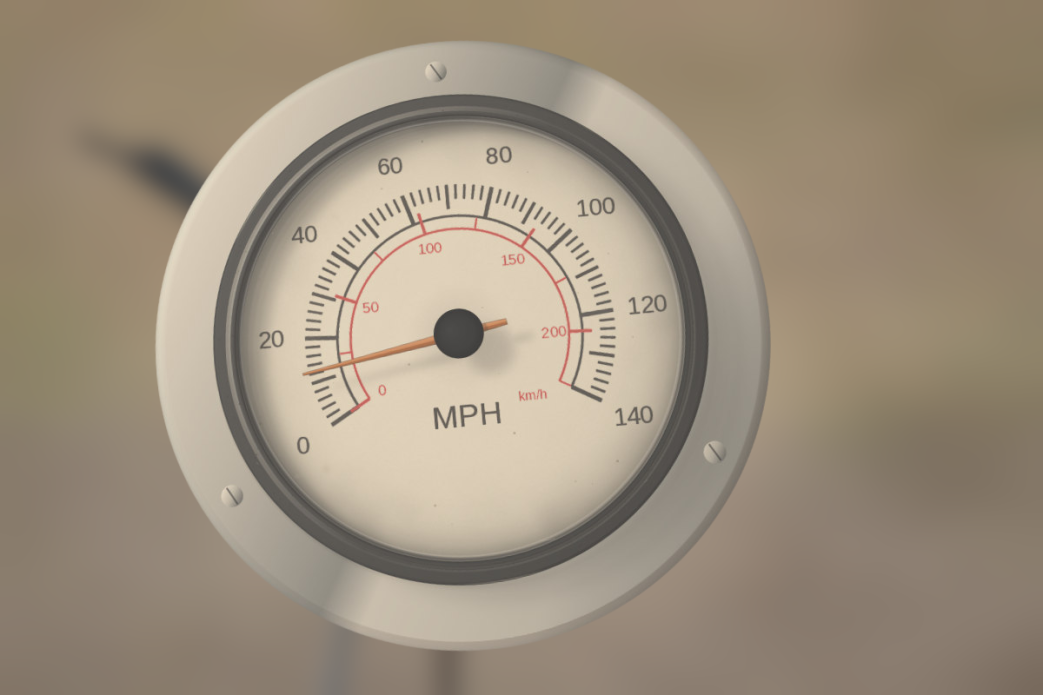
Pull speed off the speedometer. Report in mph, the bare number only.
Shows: 12
